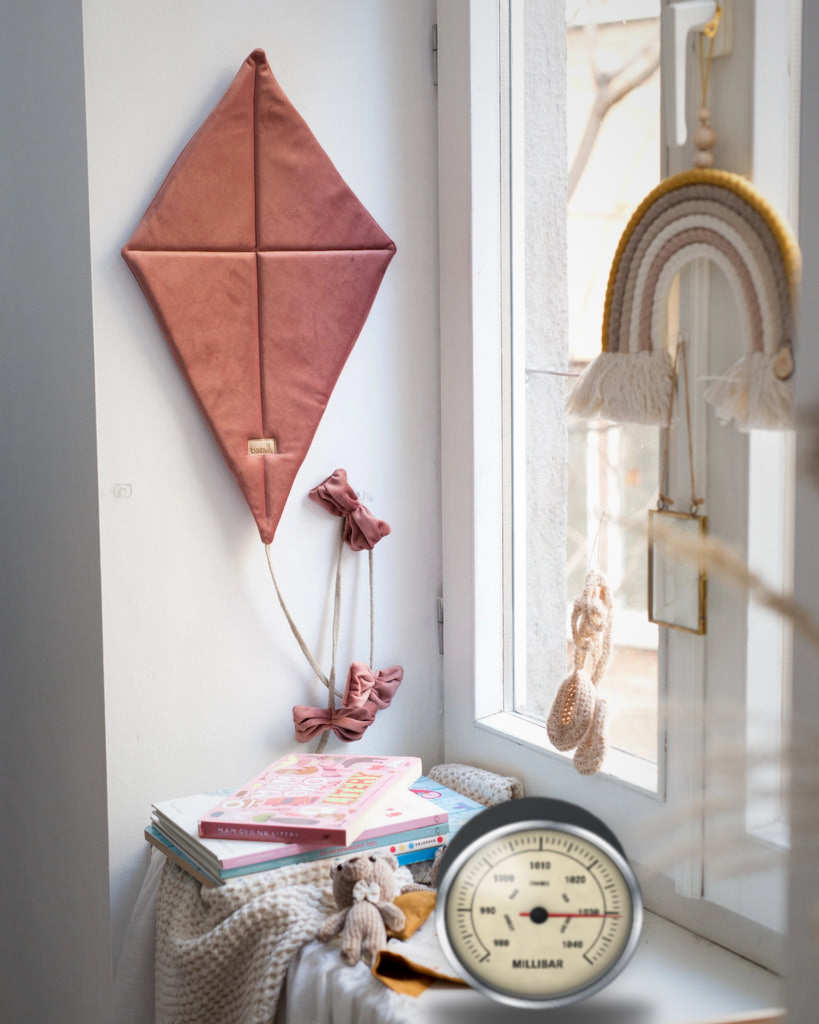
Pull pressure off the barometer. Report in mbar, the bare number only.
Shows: 1030
